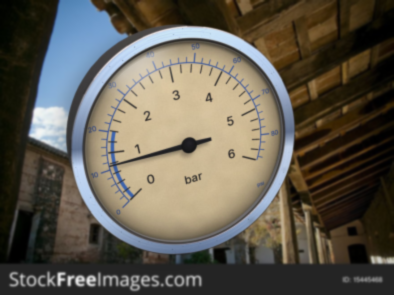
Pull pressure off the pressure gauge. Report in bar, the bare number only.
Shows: 0.8
